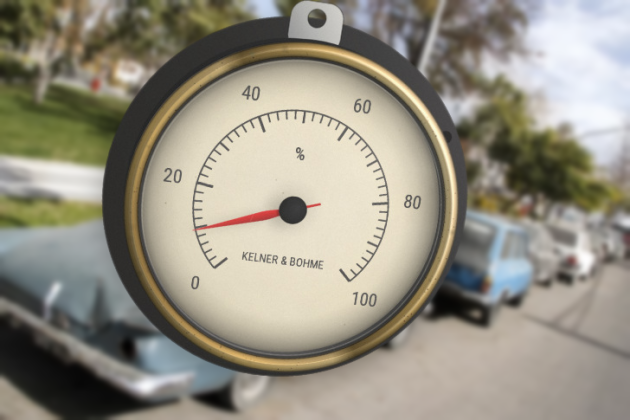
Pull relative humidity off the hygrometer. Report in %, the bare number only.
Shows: 10
